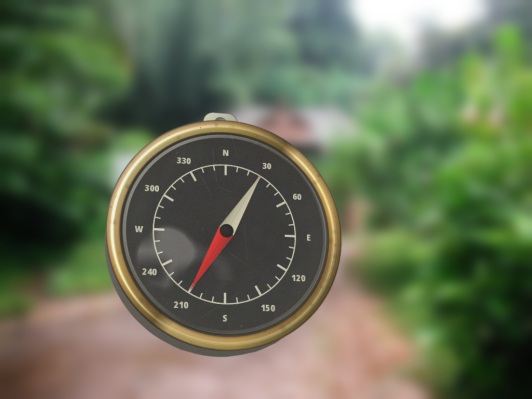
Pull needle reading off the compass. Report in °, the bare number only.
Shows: 210
